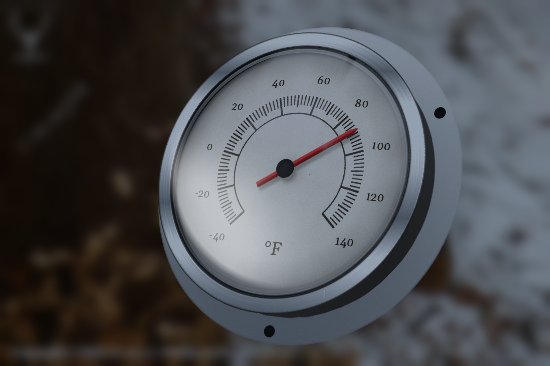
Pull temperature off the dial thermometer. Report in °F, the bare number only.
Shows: 90
